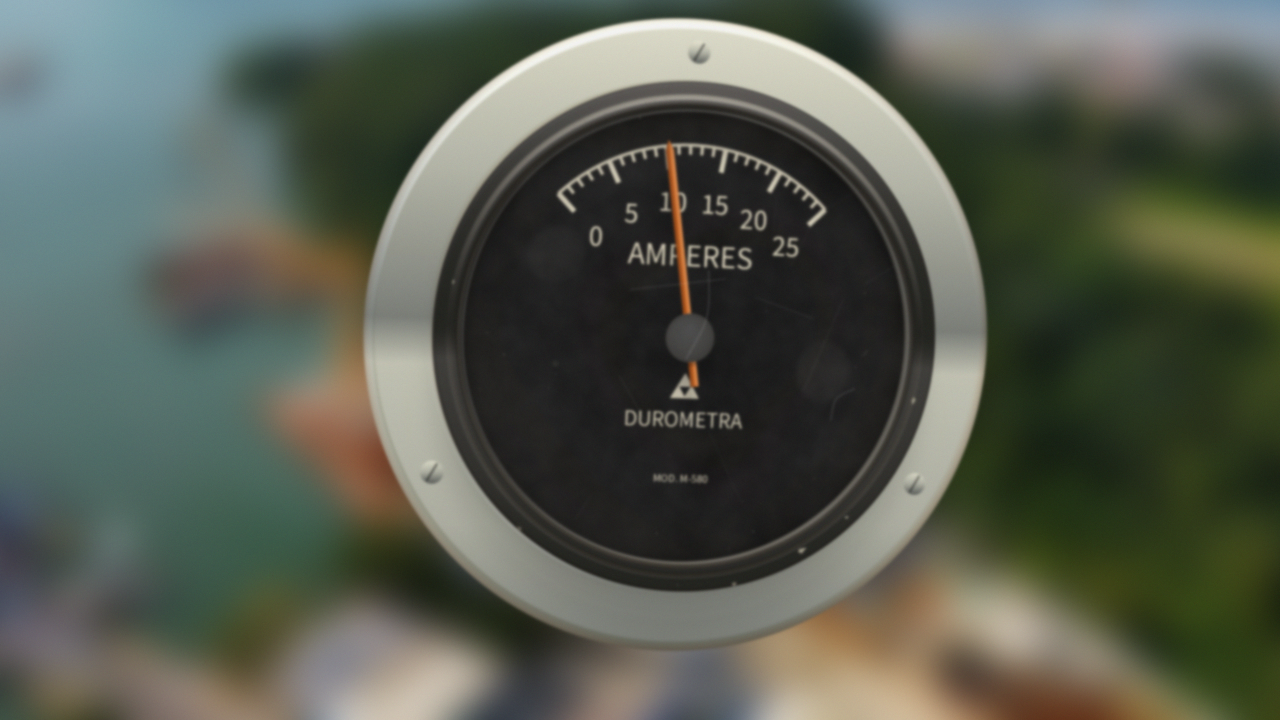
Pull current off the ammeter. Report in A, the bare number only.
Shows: 10
